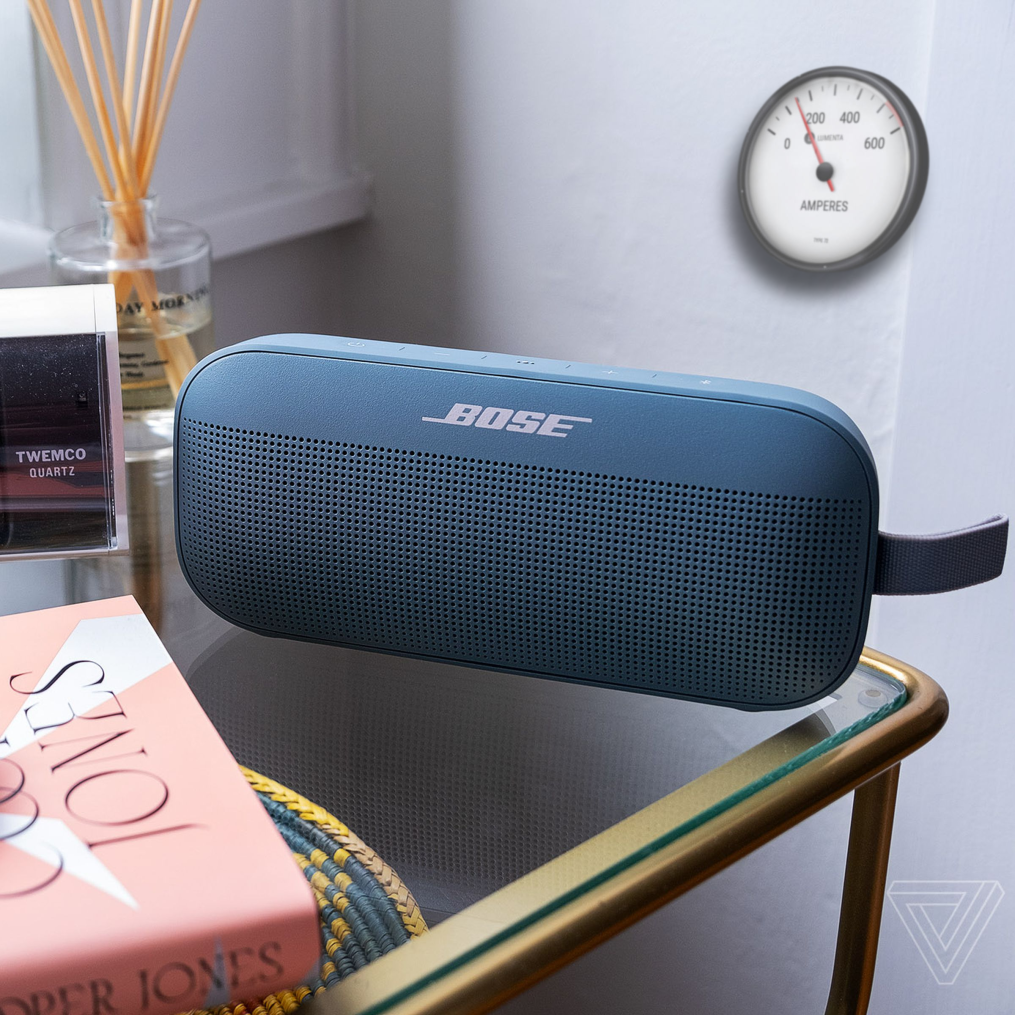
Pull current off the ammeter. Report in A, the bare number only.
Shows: 150
